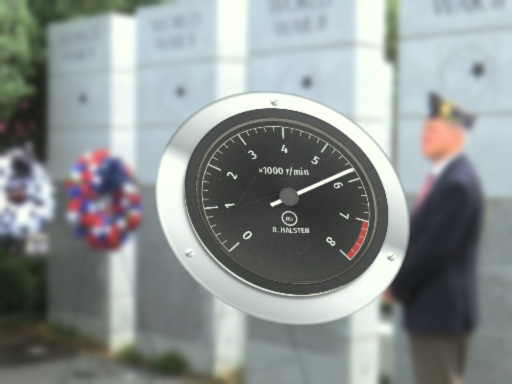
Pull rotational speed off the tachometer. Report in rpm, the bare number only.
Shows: 5800
